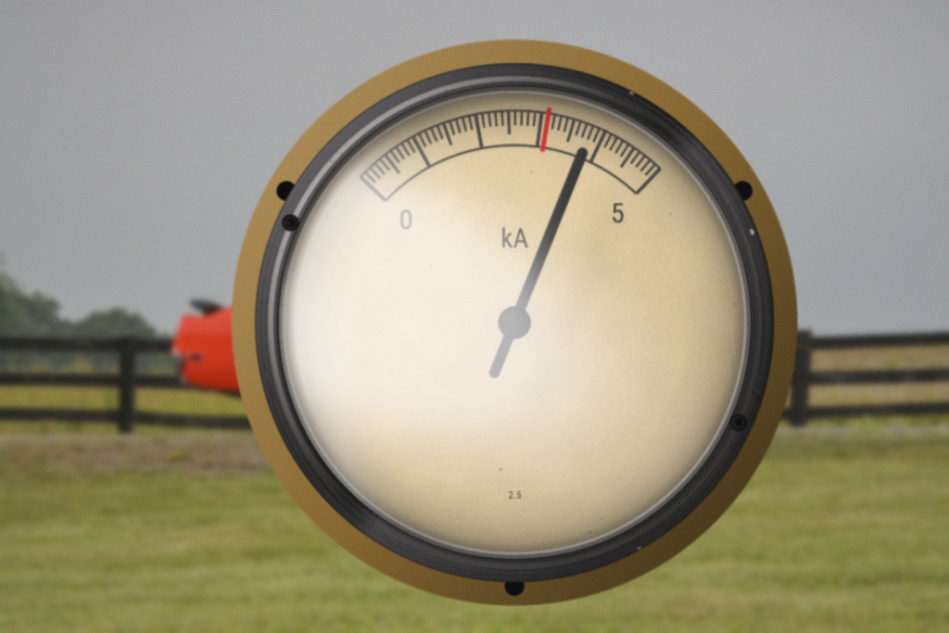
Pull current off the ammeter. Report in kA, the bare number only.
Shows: 3.8
